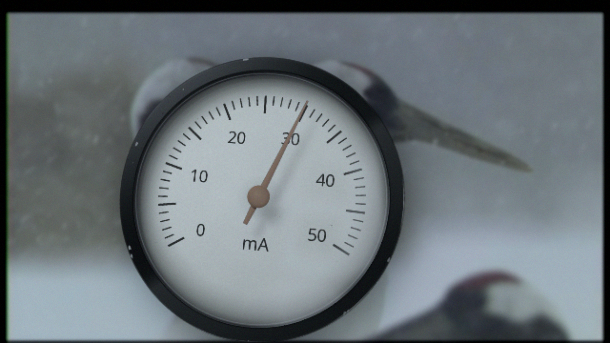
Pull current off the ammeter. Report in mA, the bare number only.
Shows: 30
